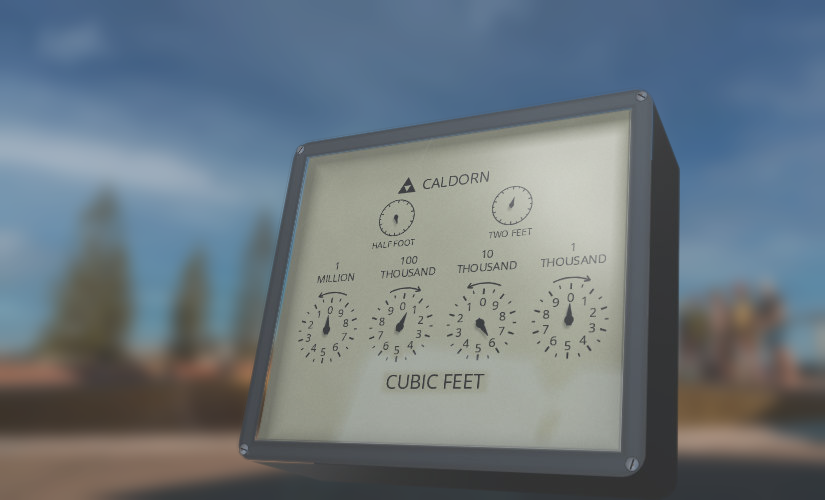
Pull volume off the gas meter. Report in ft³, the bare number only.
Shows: 6000
